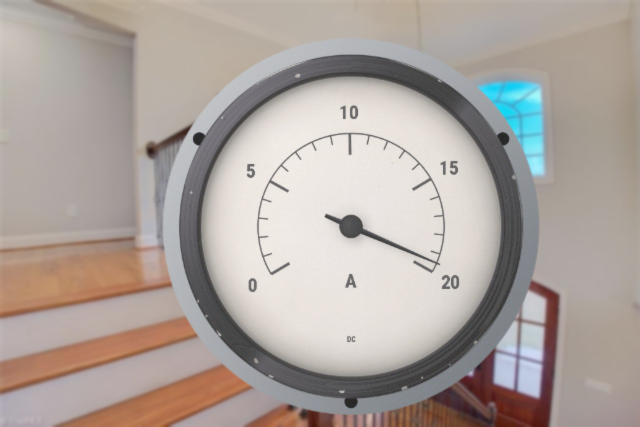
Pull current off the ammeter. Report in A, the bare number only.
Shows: 19.5
